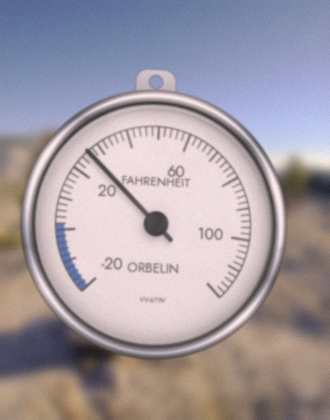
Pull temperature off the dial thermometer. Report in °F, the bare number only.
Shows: 26
